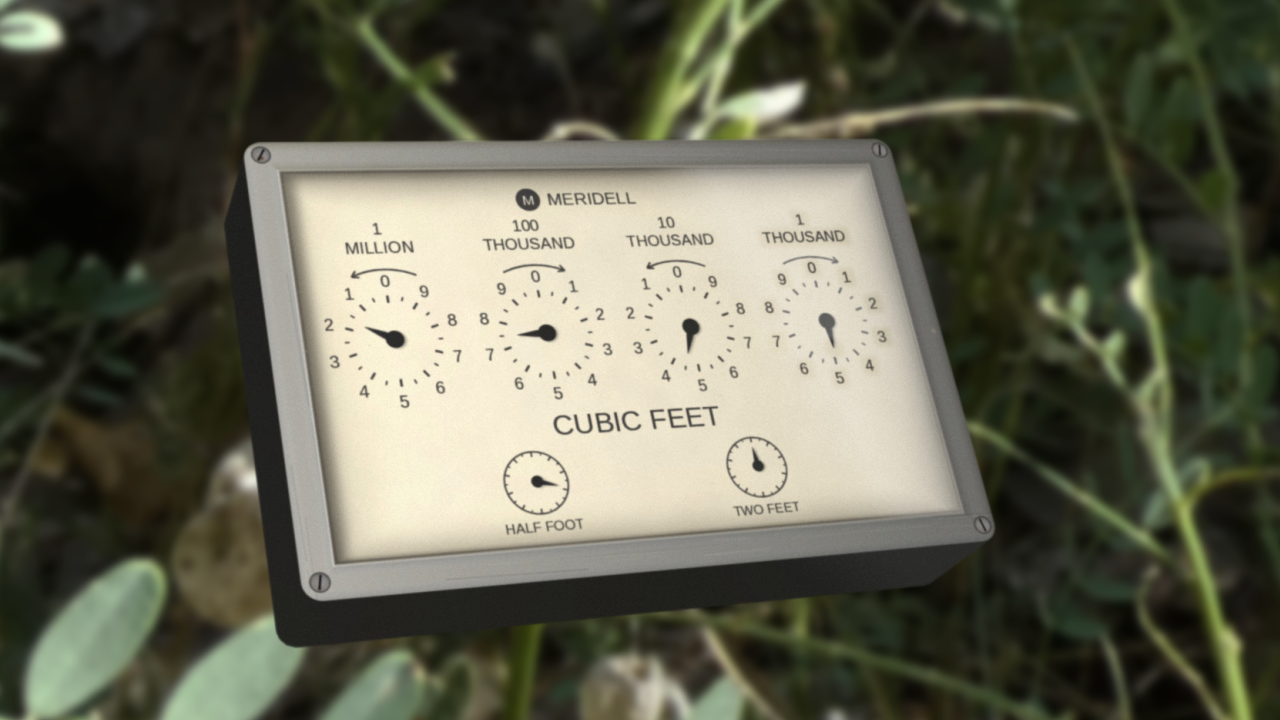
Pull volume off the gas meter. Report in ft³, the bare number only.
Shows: 174500
